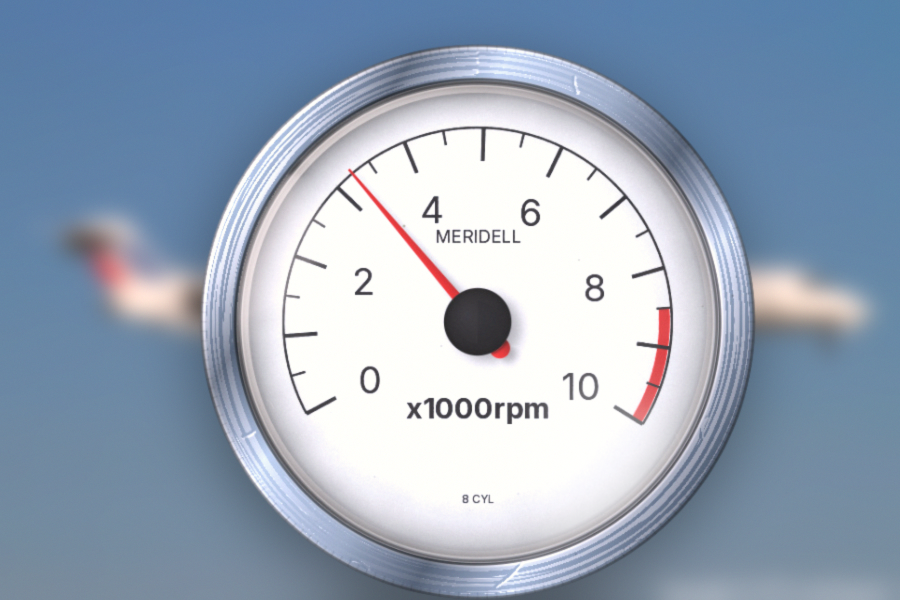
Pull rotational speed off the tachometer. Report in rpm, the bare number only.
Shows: 3250
